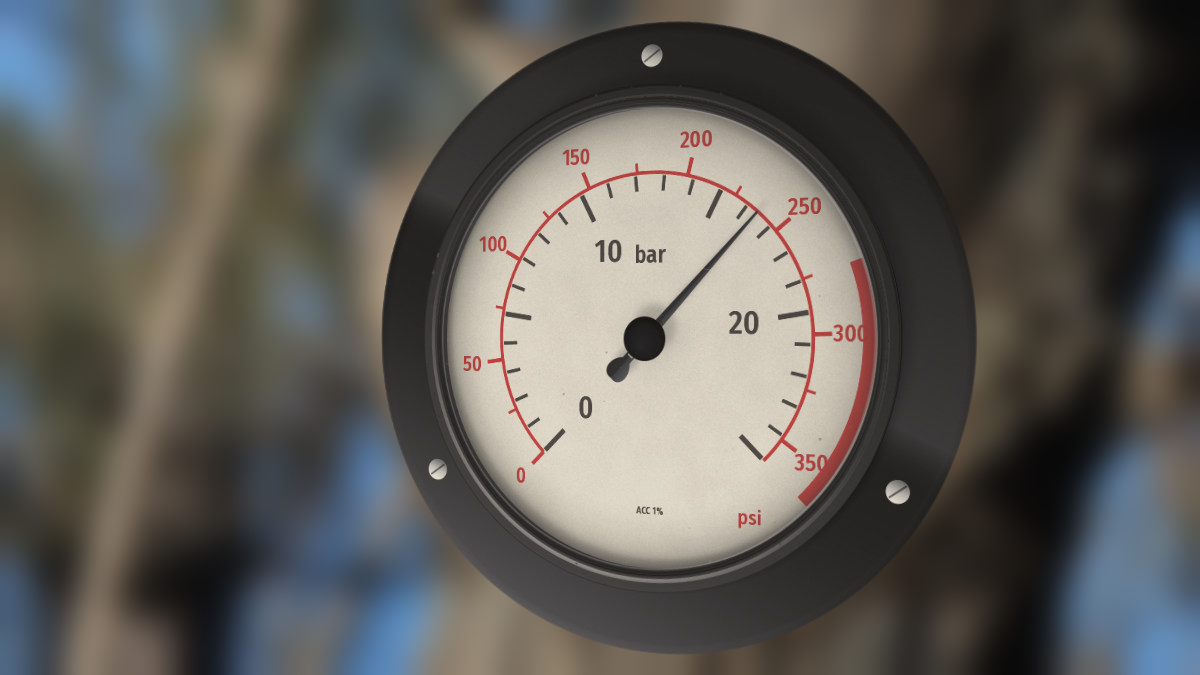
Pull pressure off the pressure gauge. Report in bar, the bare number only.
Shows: 16.5
